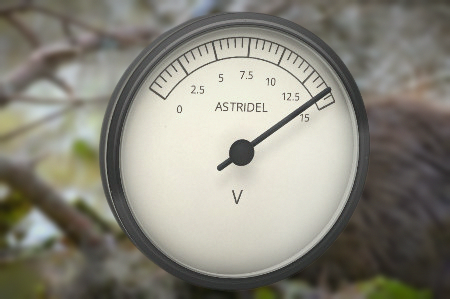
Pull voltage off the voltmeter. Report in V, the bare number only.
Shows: 14
